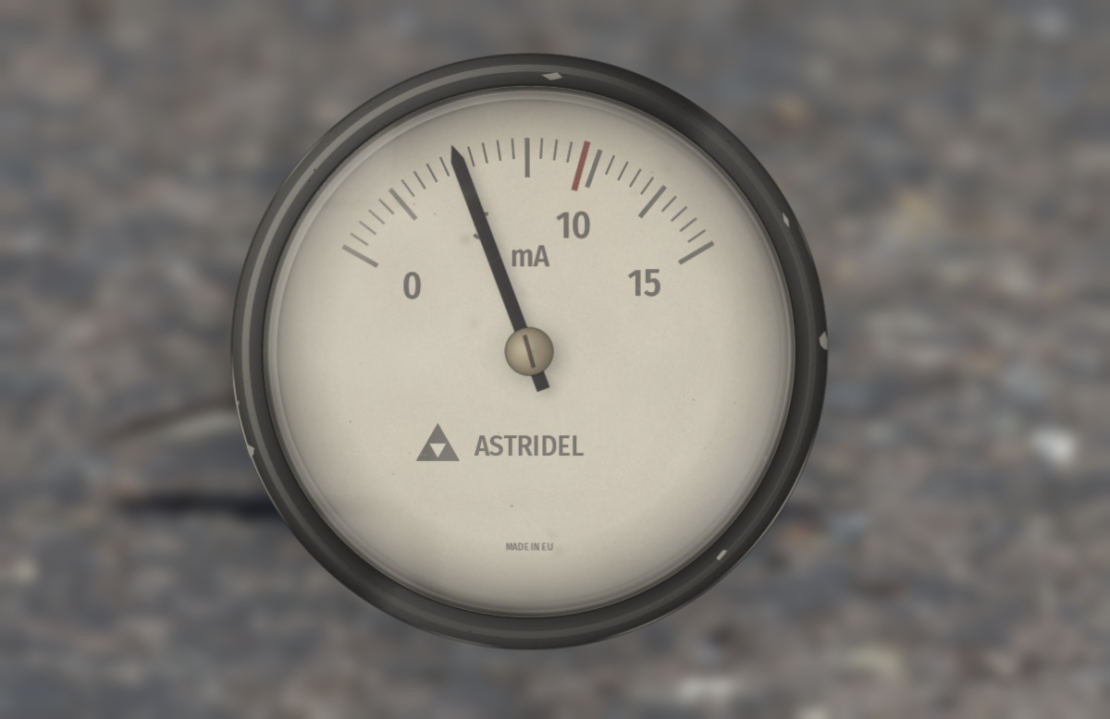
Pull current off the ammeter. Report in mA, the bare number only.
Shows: 5
